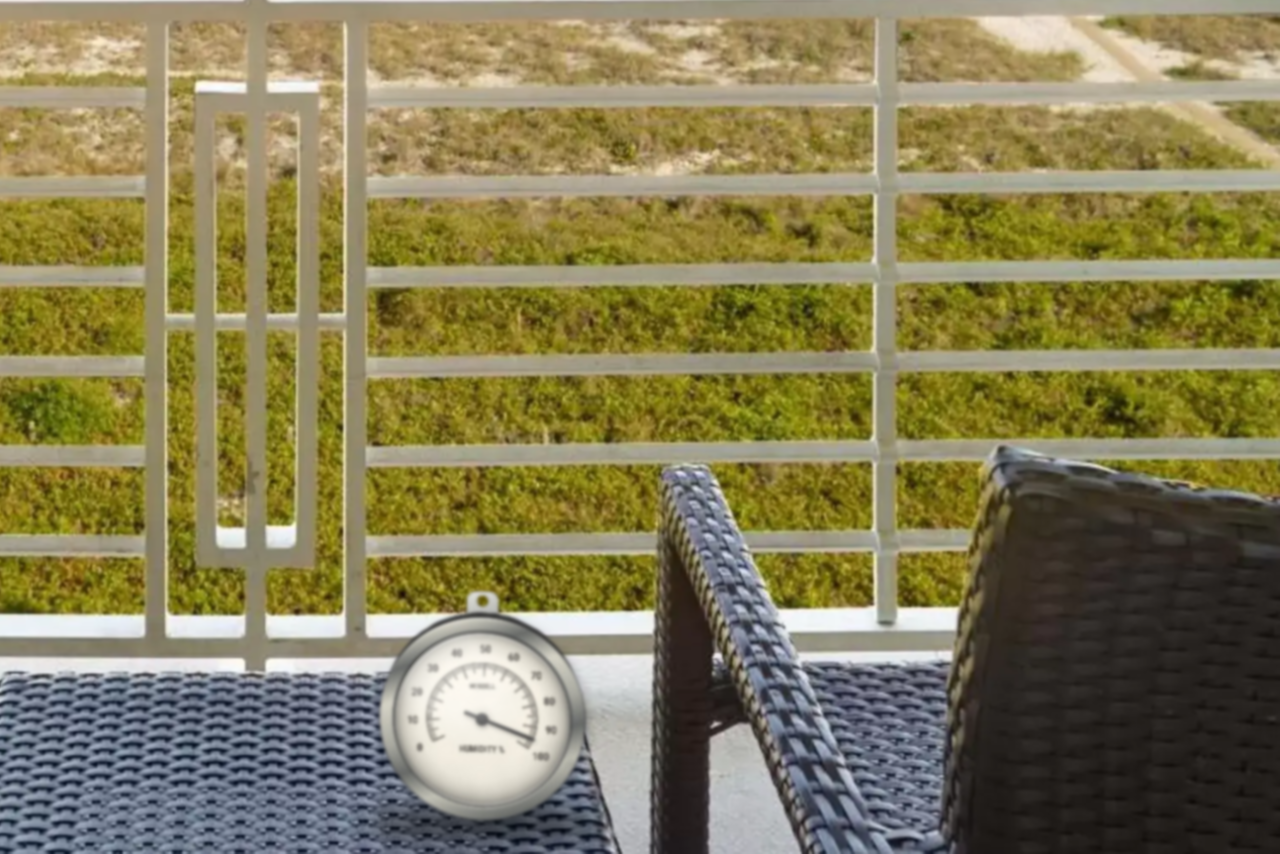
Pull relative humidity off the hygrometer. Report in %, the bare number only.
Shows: 95
